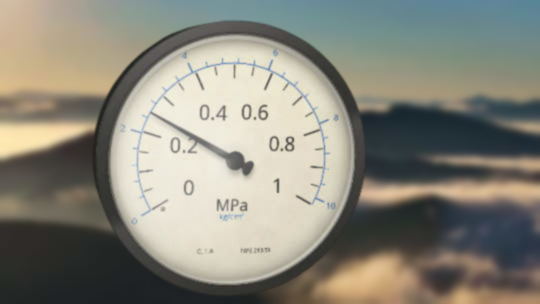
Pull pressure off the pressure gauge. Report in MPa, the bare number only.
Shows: 0.25
